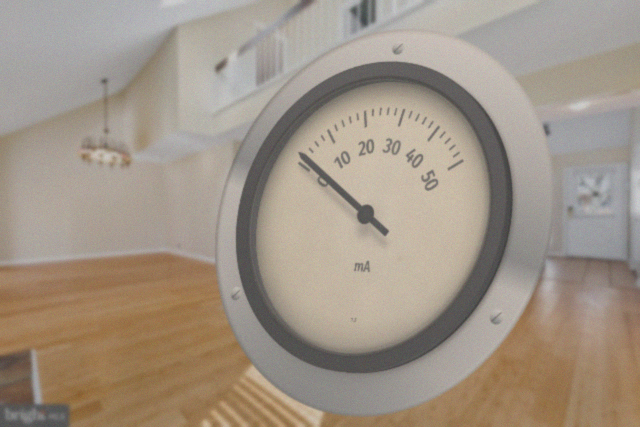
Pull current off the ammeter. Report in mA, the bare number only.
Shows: 2
